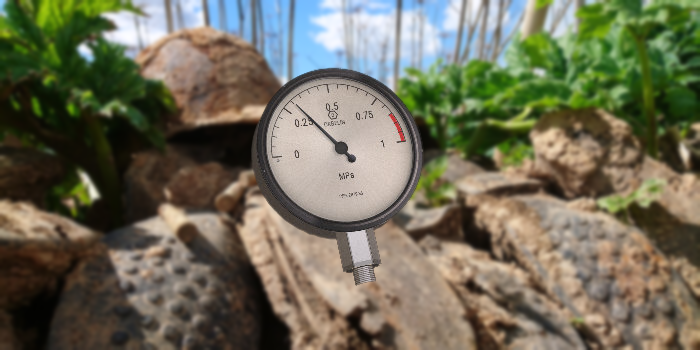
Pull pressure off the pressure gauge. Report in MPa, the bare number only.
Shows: 0.3
